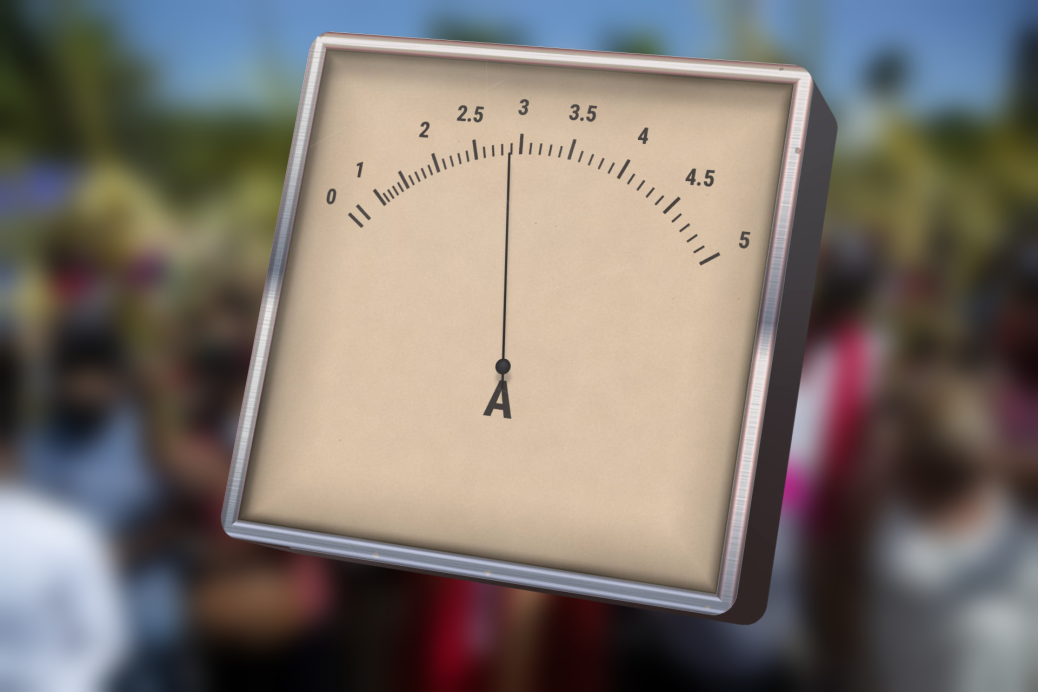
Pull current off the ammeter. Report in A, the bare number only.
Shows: 2.9
